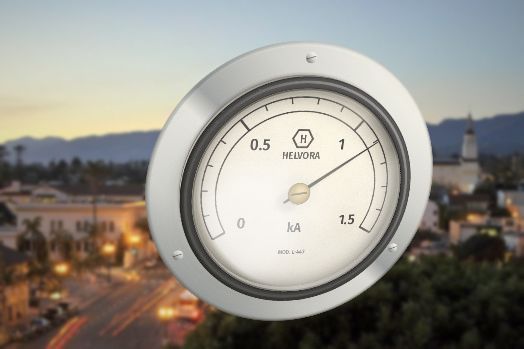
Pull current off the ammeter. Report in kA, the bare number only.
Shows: 1.1
